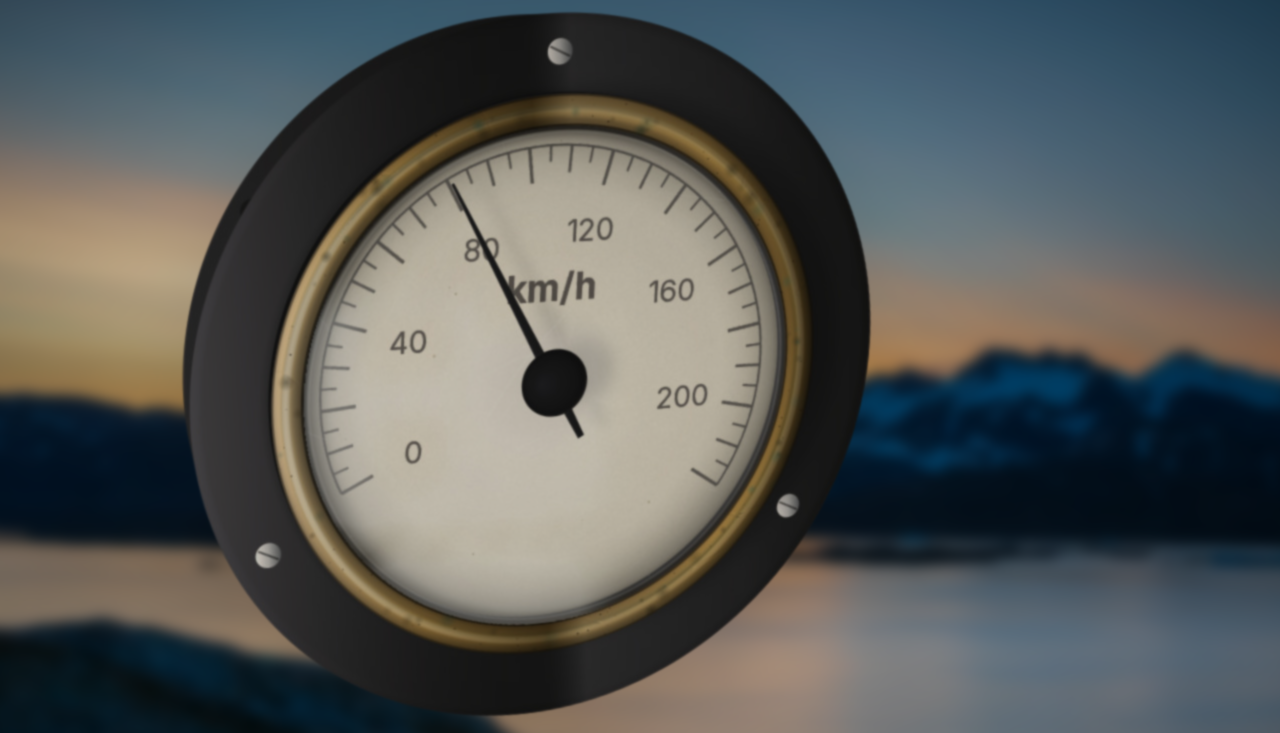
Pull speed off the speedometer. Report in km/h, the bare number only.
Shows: 80
